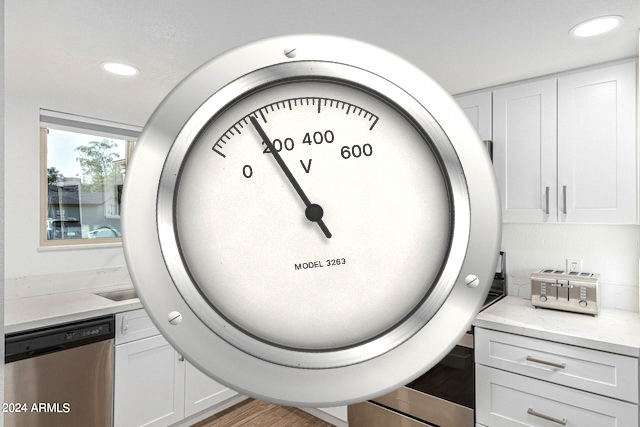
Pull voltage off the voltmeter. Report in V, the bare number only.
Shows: 160
